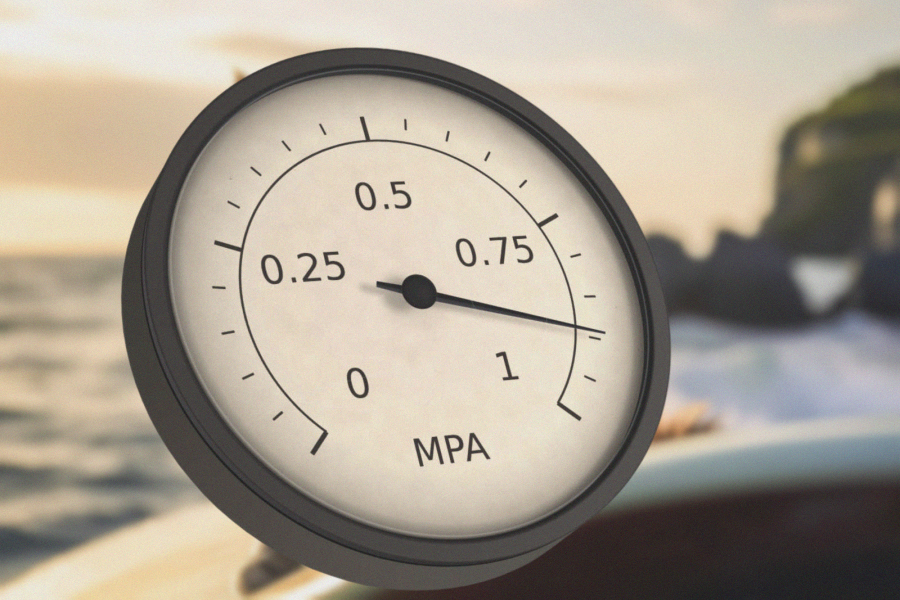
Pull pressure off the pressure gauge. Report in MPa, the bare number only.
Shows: 0.9
